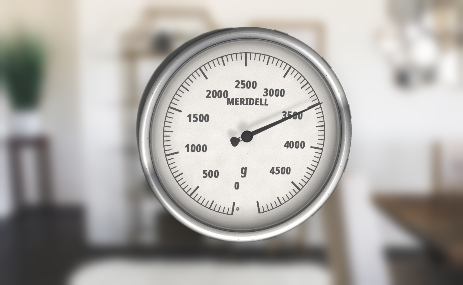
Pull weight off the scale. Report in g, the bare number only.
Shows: 3500
